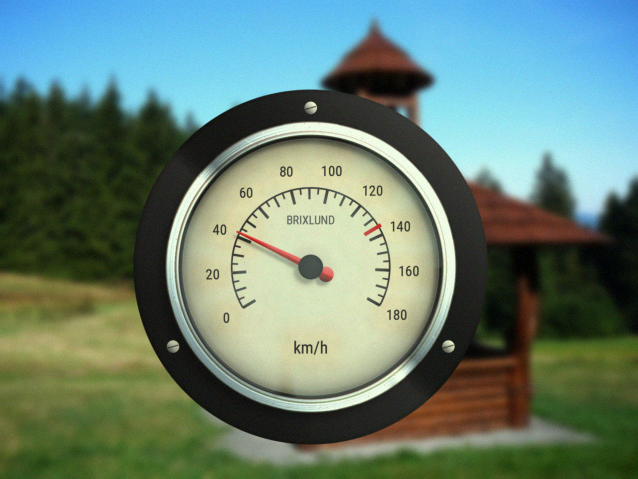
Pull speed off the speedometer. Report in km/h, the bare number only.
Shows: 42.5
